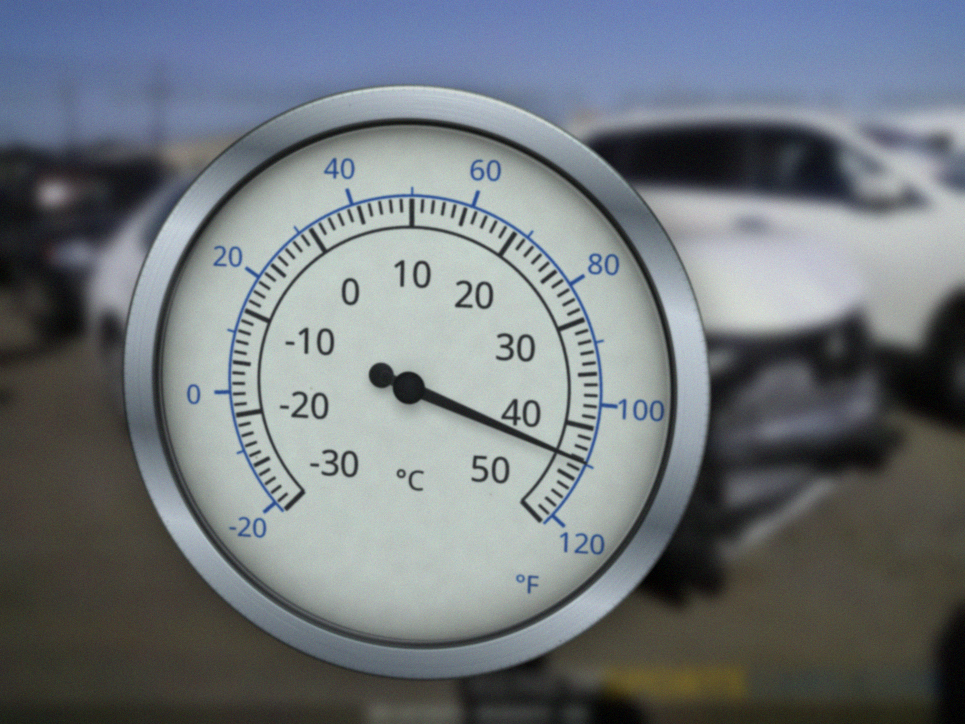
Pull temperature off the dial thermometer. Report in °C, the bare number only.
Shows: 43
